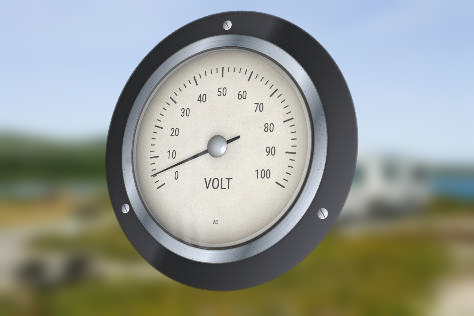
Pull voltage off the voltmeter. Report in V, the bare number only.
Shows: 4
